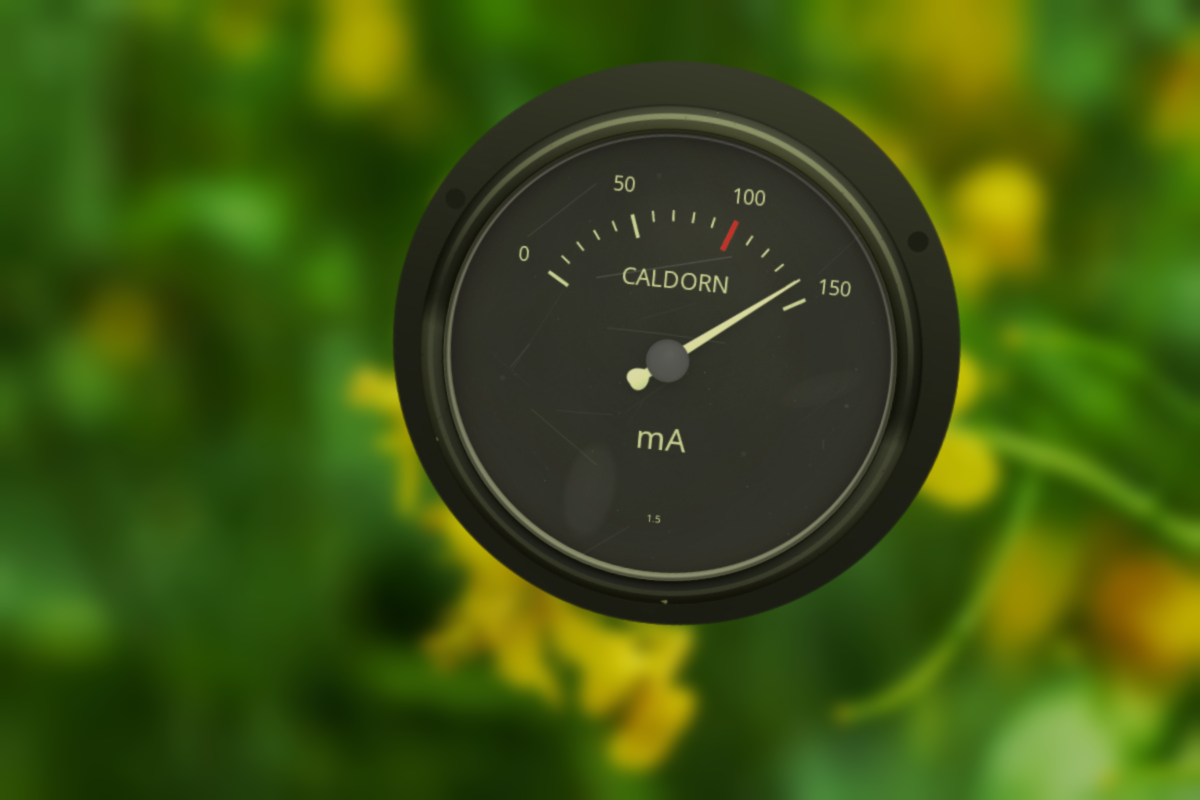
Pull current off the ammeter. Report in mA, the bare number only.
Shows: 140
